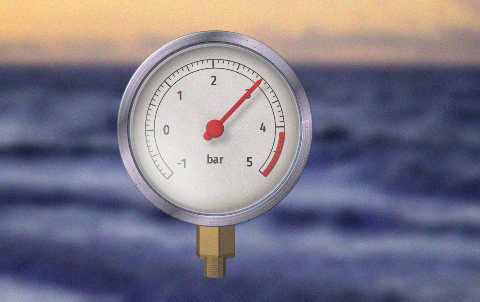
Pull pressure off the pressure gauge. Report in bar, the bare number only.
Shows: 3
